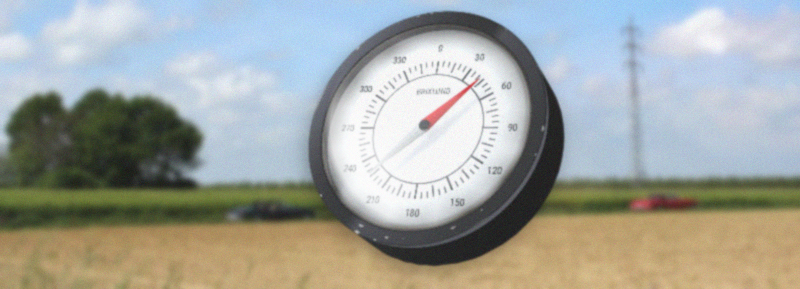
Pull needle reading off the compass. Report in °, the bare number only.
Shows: 45
